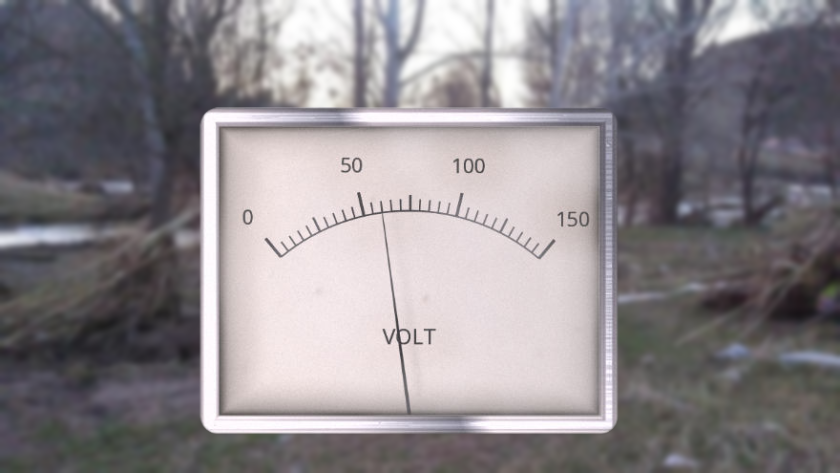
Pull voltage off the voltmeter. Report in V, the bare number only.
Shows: 60
